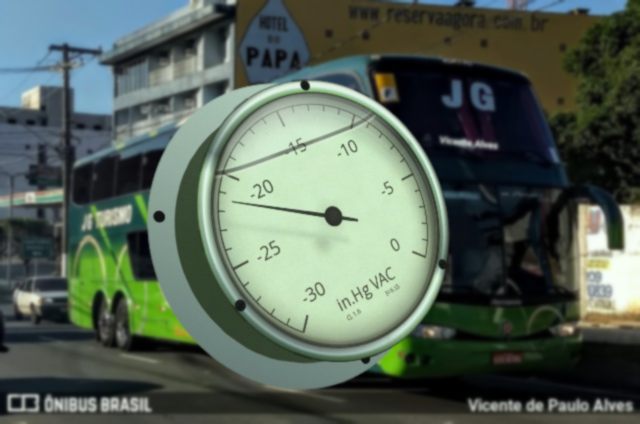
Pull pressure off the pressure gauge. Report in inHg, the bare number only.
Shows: -21.5
